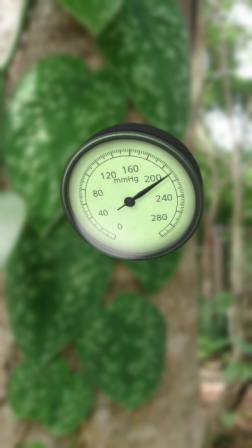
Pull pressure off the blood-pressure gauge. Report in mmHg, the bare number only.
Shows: 210
